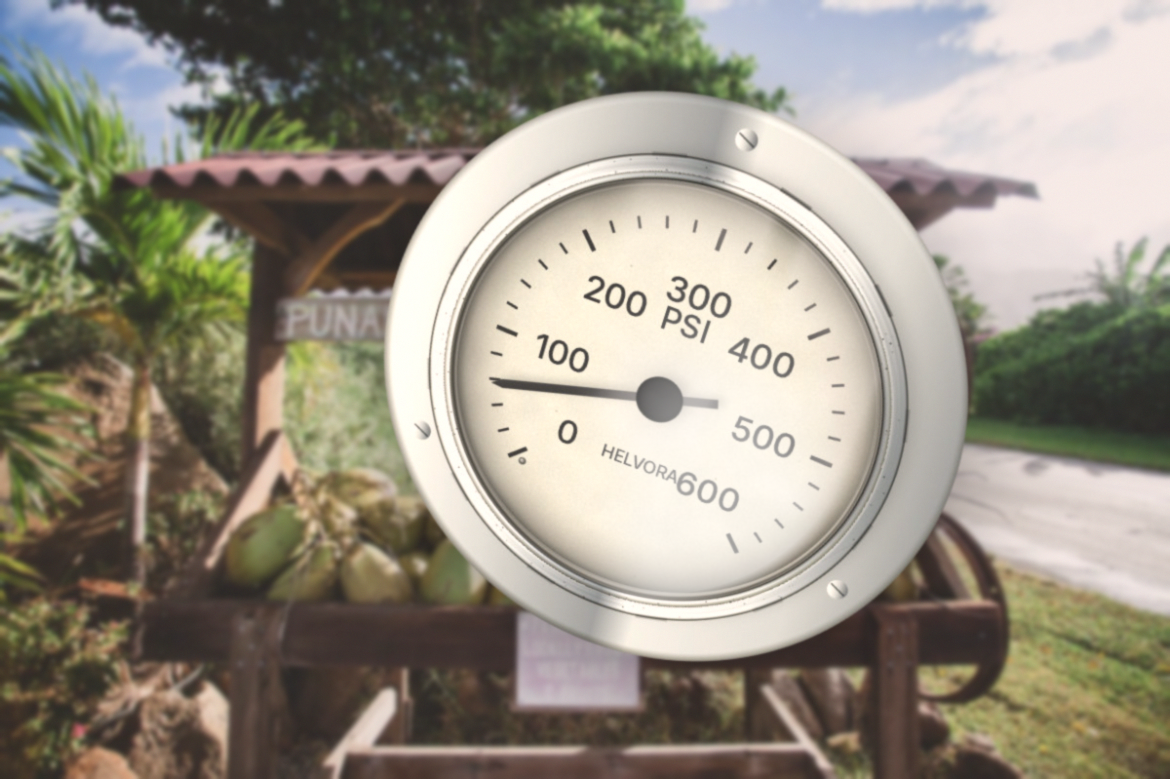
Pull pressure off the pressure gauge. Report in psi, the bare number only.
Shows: 60
